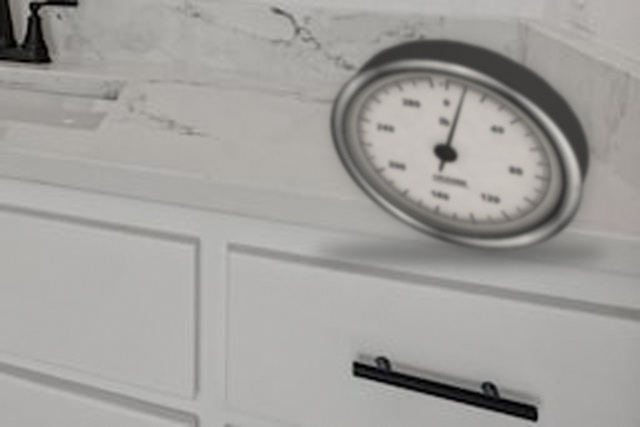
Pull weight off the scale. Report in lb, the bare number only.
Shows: 10
